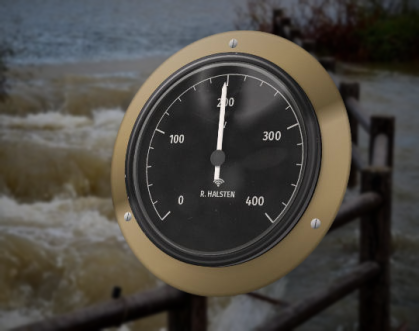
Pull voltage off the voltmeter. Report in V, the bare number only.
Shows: 200
